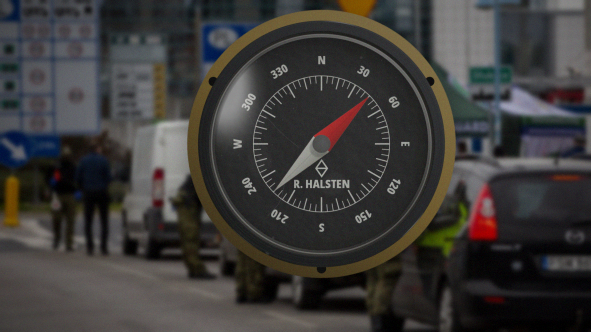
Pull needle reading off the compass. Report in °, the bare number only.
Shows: 45
